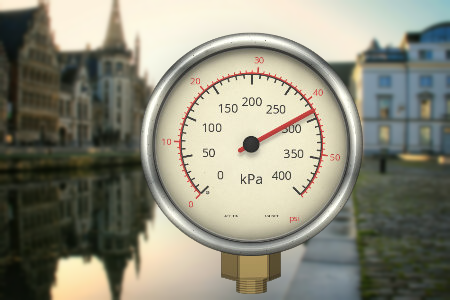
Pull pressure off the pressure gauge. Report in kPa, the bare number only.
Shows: 290
